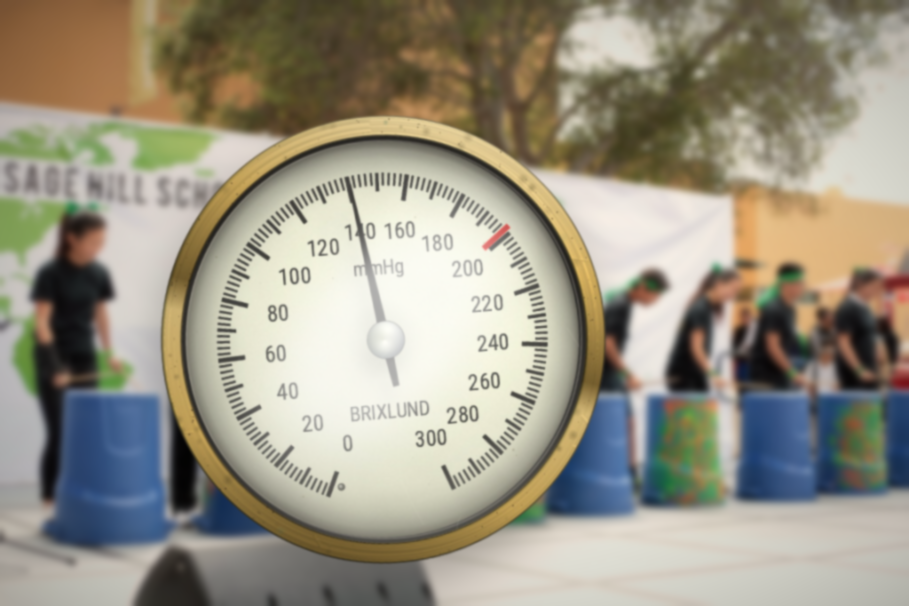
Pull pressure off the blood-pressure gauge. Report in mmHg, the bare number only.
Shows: 140
